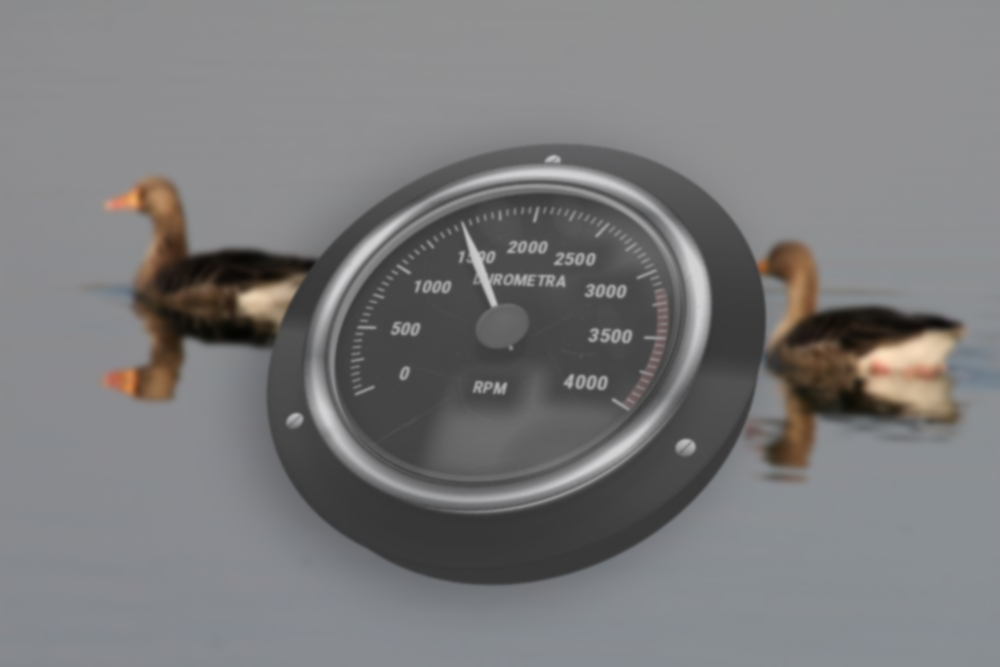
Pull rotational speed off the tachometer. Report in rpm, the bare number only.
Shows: 1500
